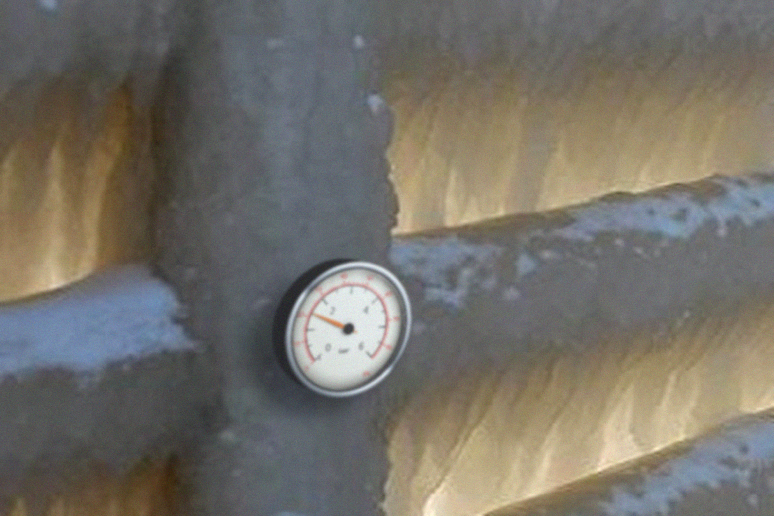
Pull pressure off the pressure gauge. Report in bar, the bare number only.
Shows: 1.5
